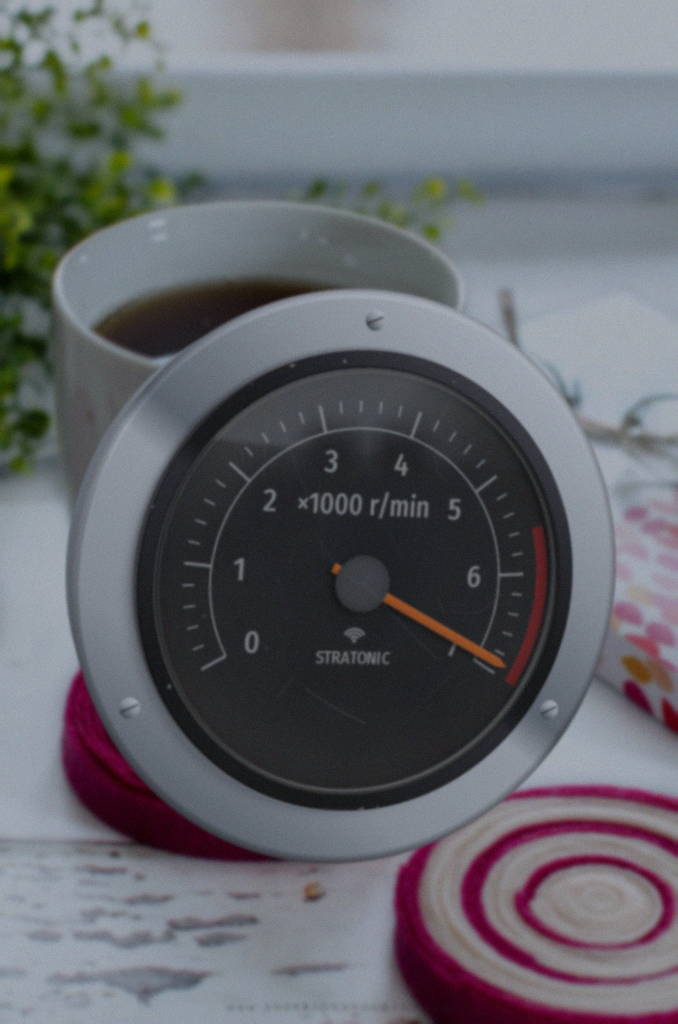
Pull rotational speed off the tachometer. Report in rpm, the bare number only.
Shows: 6900
